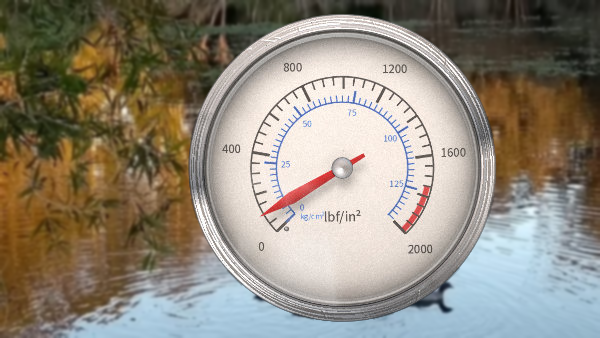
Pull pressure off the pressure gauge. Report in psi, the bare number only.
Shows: 100
